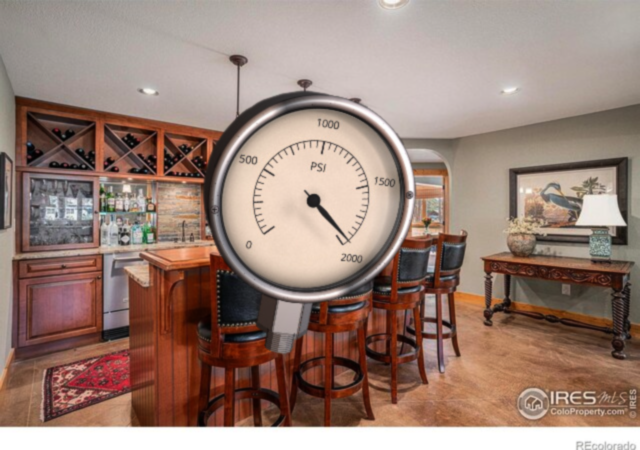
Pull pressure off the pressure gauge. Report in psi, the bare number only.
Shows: 1950
